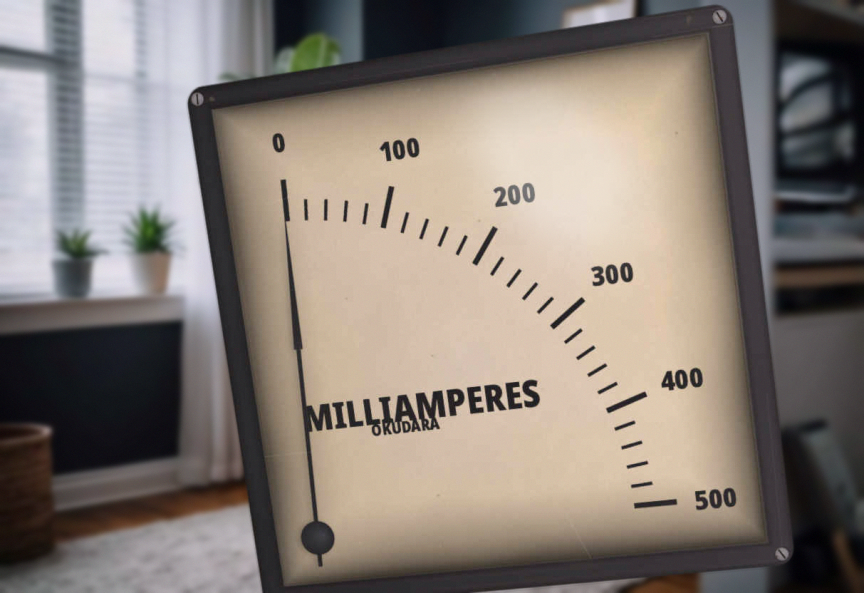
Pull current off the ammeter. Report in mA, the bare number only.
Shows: 0
